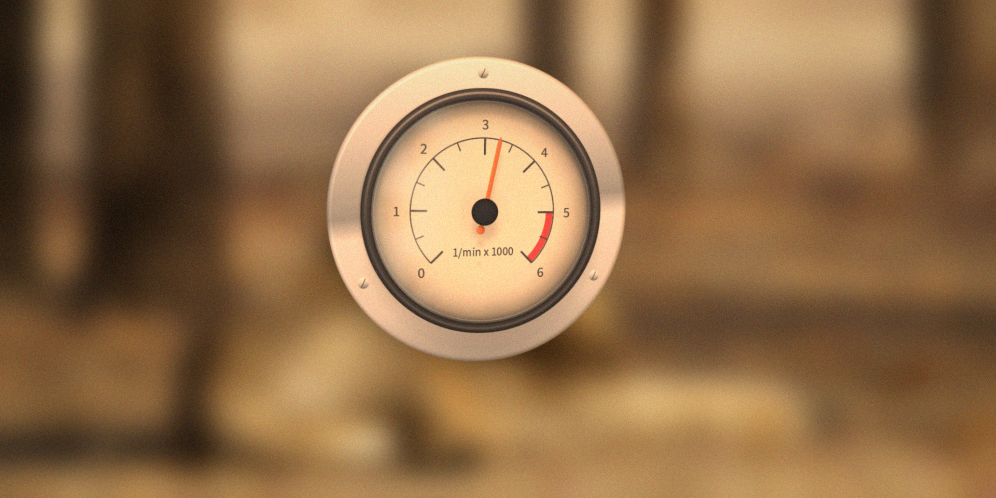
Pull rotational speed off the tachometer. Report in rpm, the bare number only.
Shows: 3250
